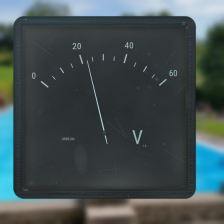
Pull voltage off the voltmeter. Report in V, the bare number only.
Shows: 22.5
